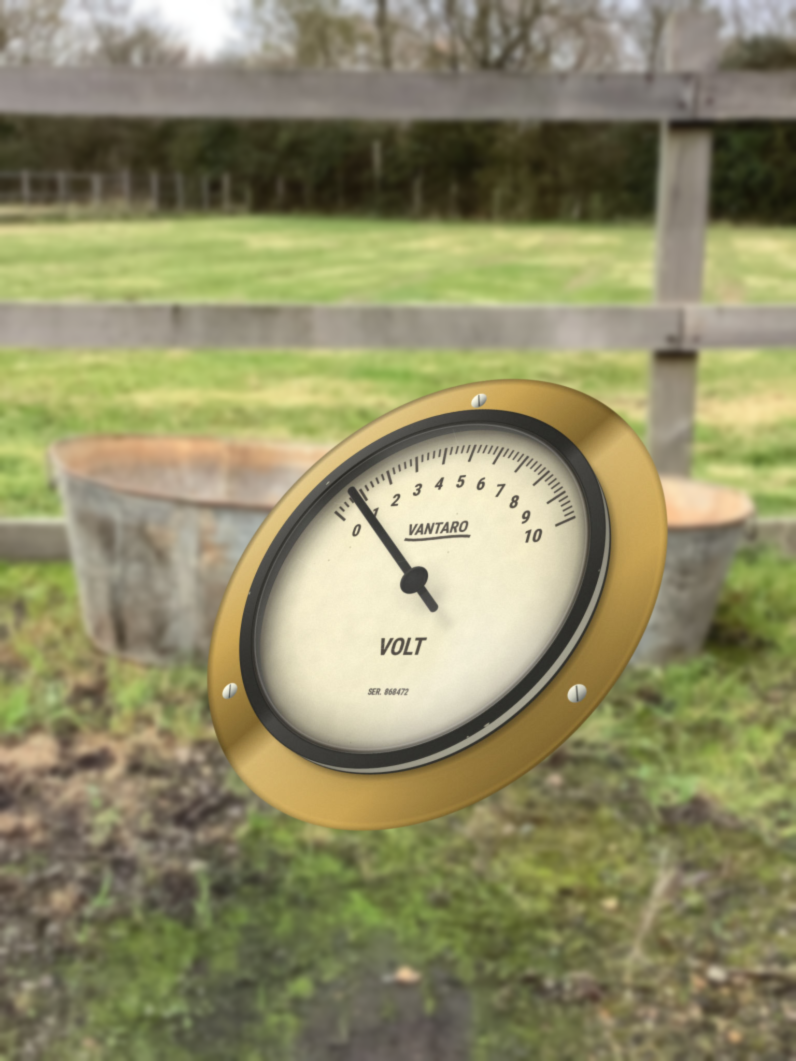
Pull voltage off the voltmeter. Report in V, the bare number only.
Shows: 0.8
